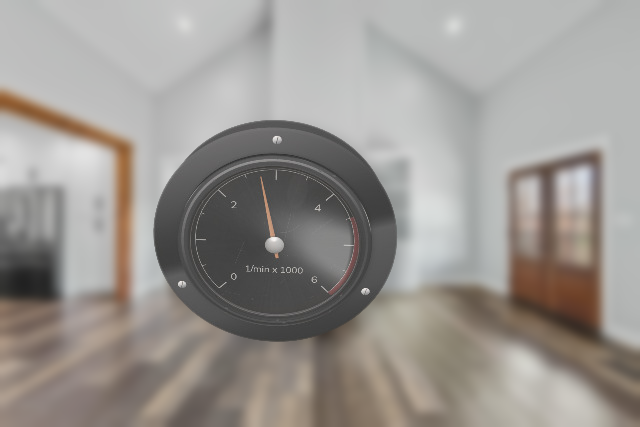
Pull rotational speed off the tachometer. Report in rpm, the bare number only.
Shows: 2750
